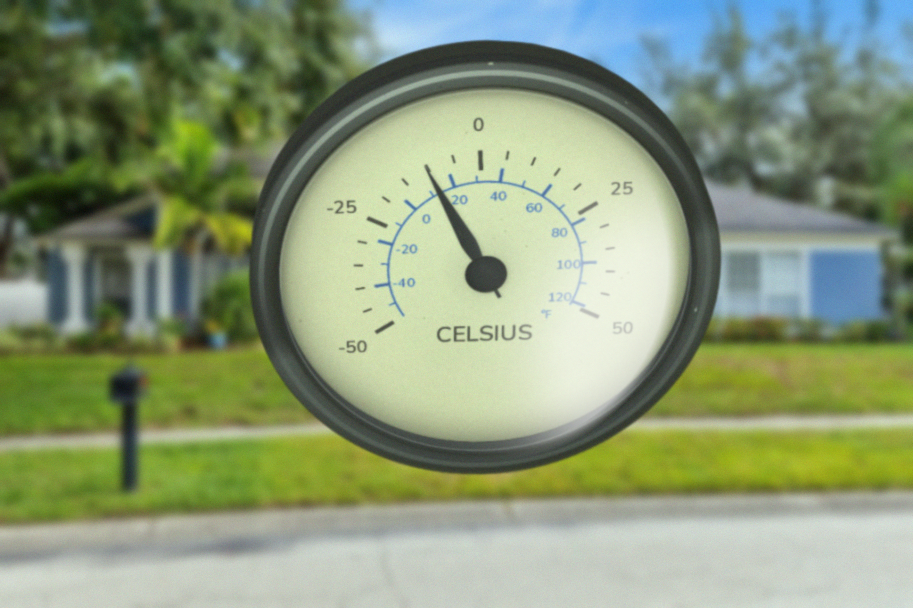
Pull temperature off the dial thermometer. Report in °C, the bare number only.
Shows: -10
